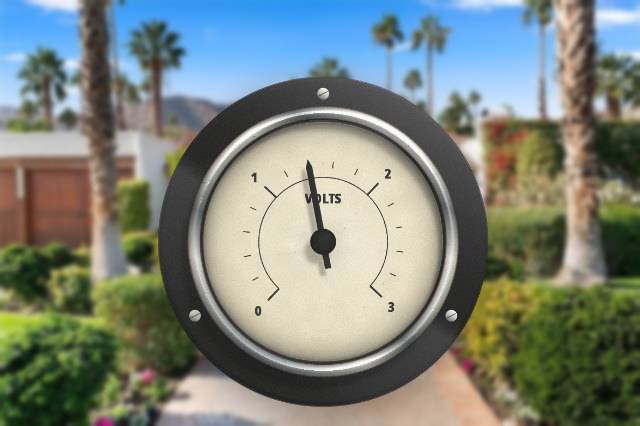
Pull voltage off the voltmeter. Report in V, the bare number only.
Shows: 1.4
